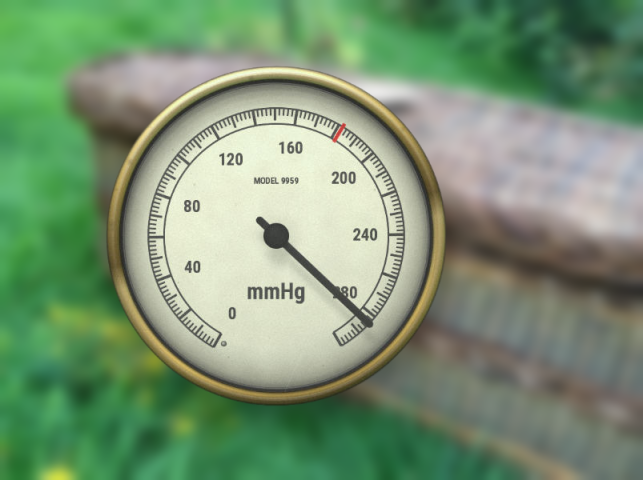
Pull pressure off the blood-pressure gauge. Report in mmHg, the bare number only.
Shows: 284
